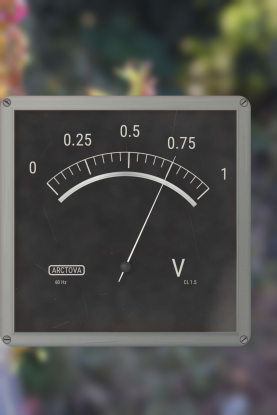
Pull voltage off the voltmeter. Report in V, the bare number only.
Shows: 0.75
